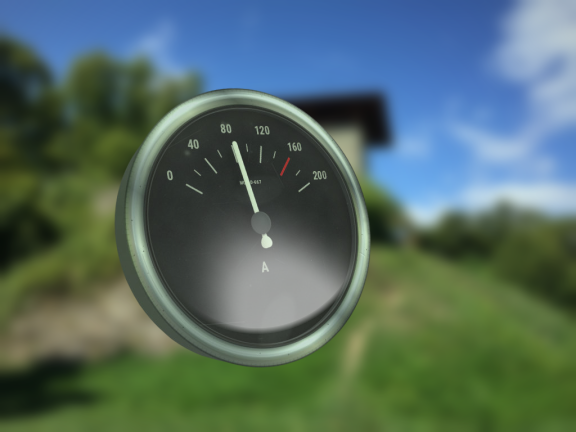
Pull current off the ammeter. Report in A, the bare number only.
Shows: 80
